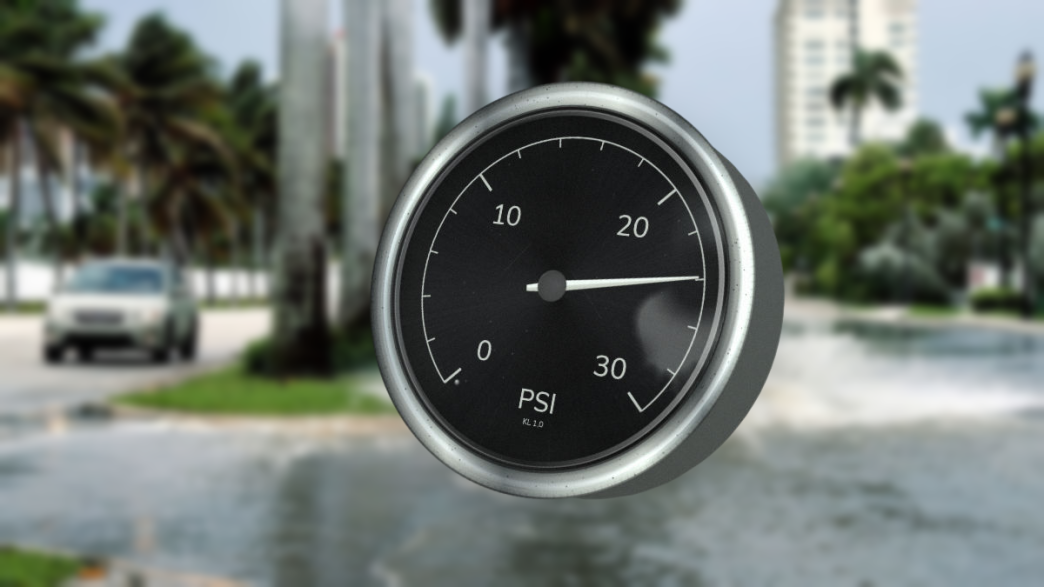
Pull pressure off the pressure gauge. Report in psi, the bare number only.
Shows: 24
